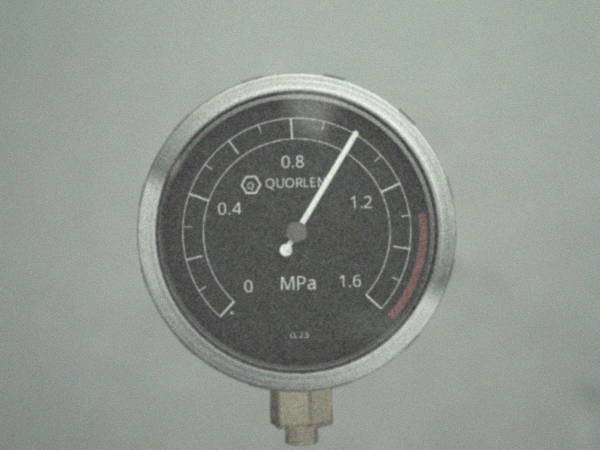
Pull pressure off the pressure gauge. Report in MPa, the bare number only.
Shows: 1
